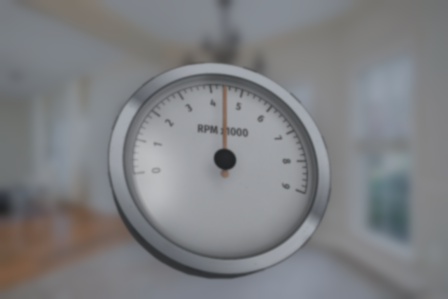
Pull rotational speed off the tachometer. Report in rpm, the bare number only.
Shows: 4400
